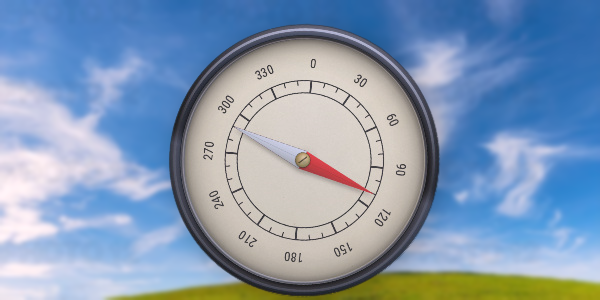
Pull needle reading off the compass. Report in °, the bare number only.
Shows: 110
